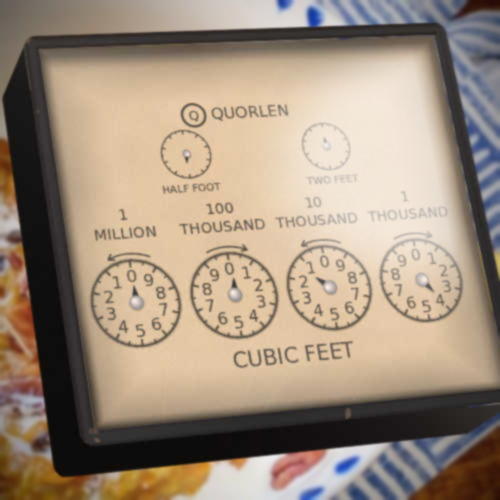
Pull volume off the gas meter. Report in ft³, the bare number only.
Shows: 1400
